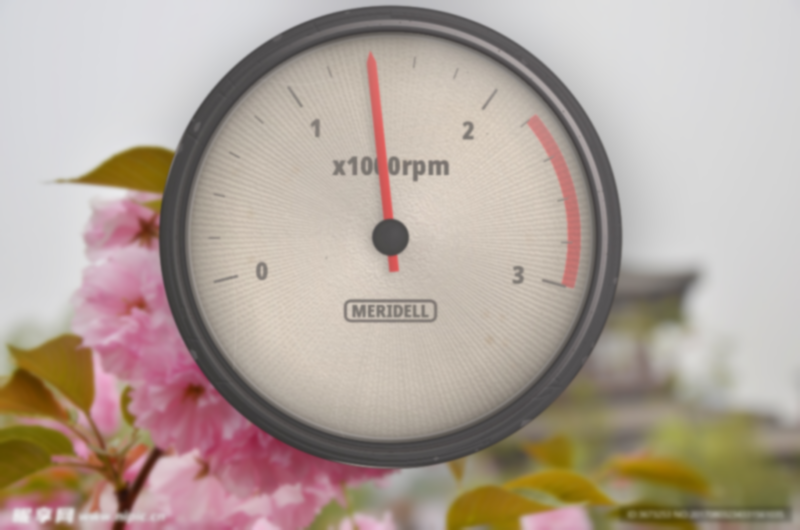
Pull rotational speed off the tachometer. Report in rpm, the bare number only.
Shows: 1400
